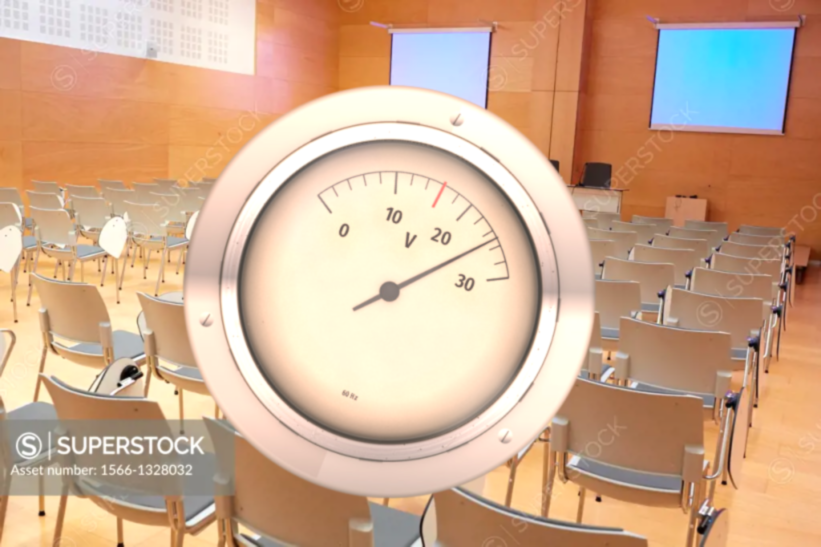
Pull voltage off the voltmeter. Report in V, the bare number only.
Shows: 25
